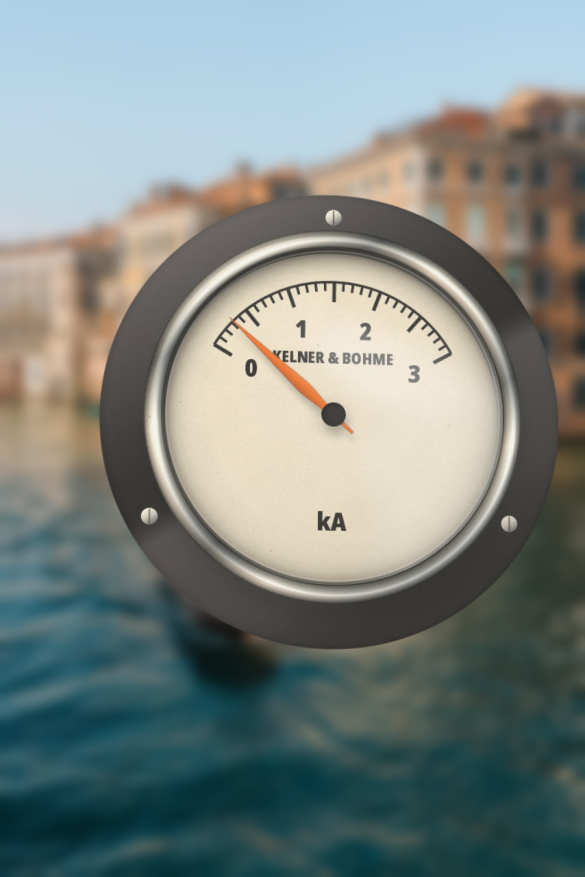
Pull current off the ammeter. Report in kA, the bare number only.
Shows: 0.3
